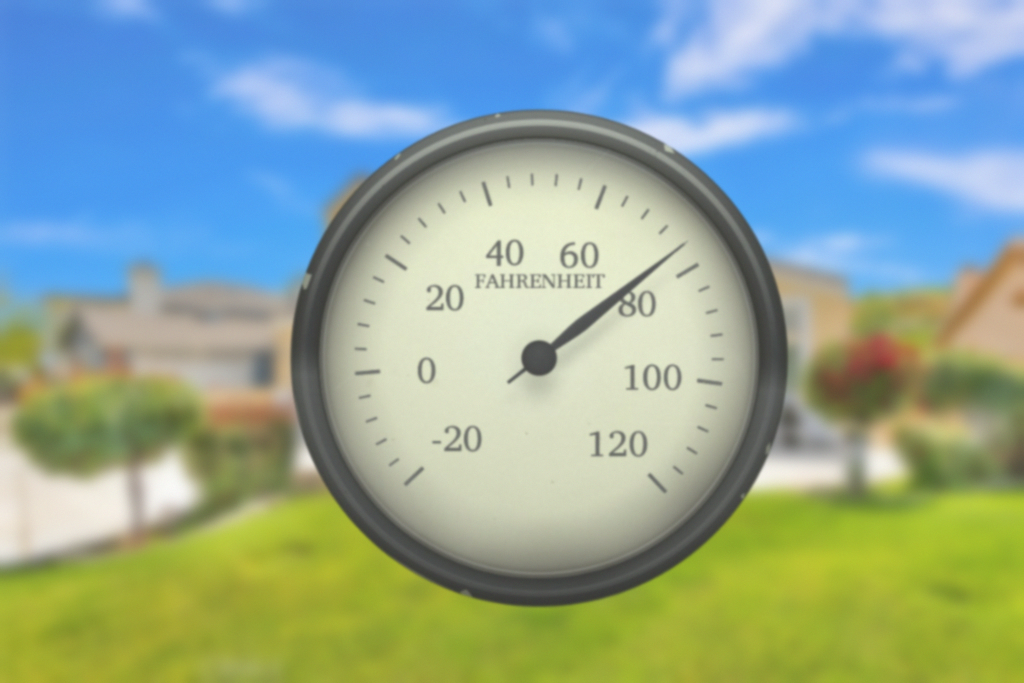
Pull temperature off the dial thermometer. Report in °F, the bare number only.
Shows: 76
